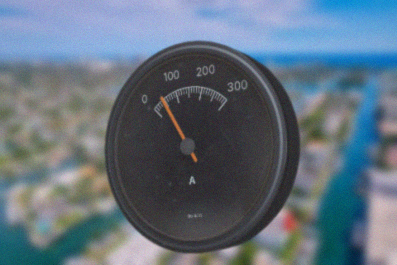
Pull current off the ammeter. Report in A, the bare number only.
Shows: 50
